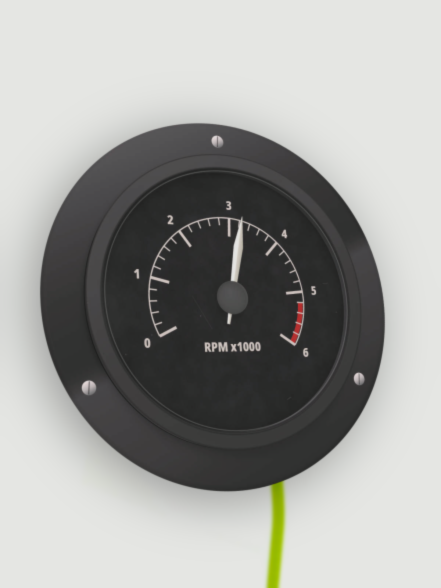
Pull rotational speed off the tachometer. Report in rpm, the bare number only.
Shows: 3200
